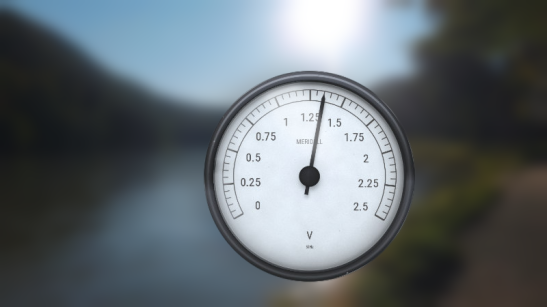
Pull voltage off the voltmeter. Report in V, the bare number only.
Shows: 1.35
